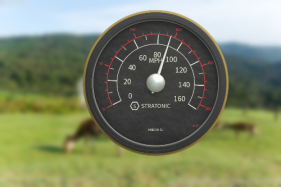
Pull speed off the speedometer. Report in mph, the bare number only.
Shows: 90
